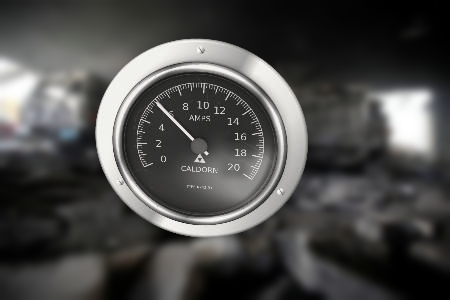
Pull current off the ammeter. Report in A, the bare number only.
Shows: 6
